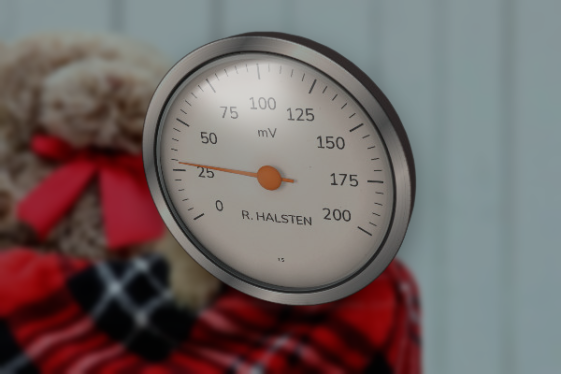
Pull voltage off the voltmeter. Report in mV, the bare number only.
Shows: 30
